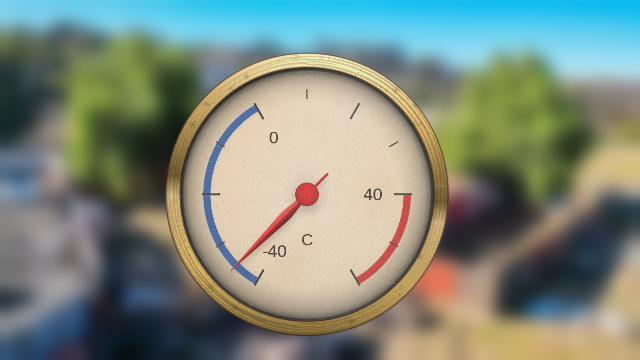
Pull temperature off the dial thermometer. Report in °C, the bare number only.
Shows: -35
